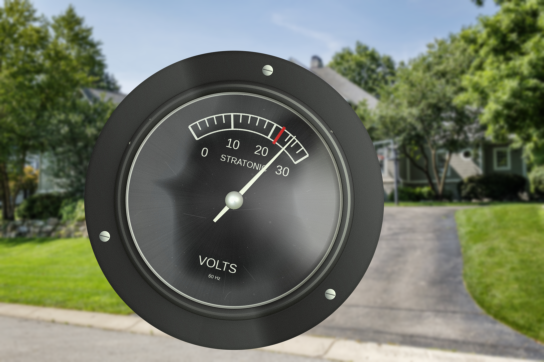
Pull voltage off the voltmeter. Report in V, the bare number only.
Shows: 25
